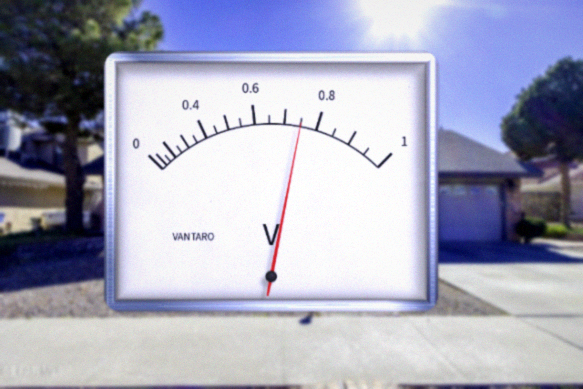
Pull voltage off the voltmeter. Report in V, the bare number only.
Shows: 0.75
